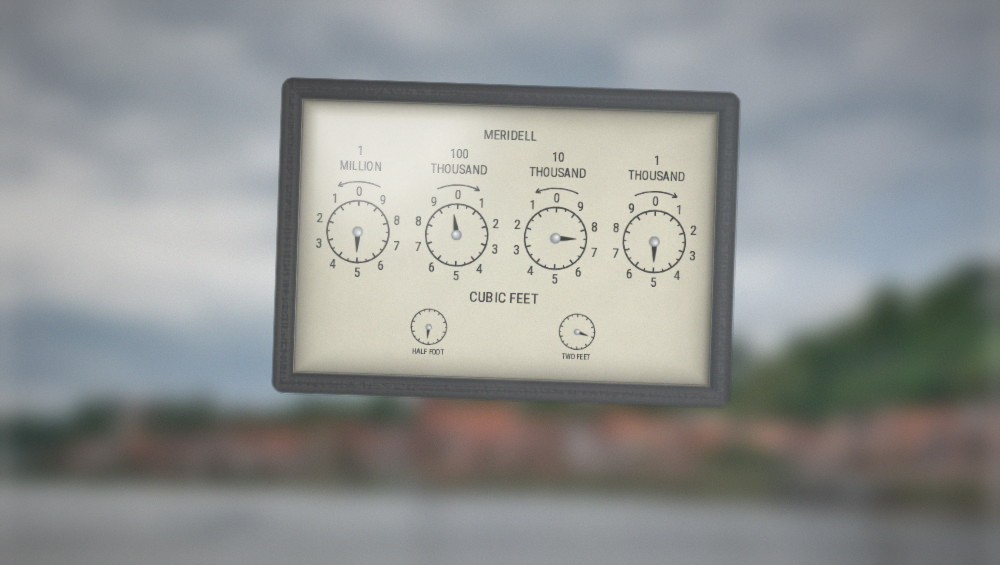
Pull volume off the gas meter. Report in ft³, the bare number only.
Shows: 497500
